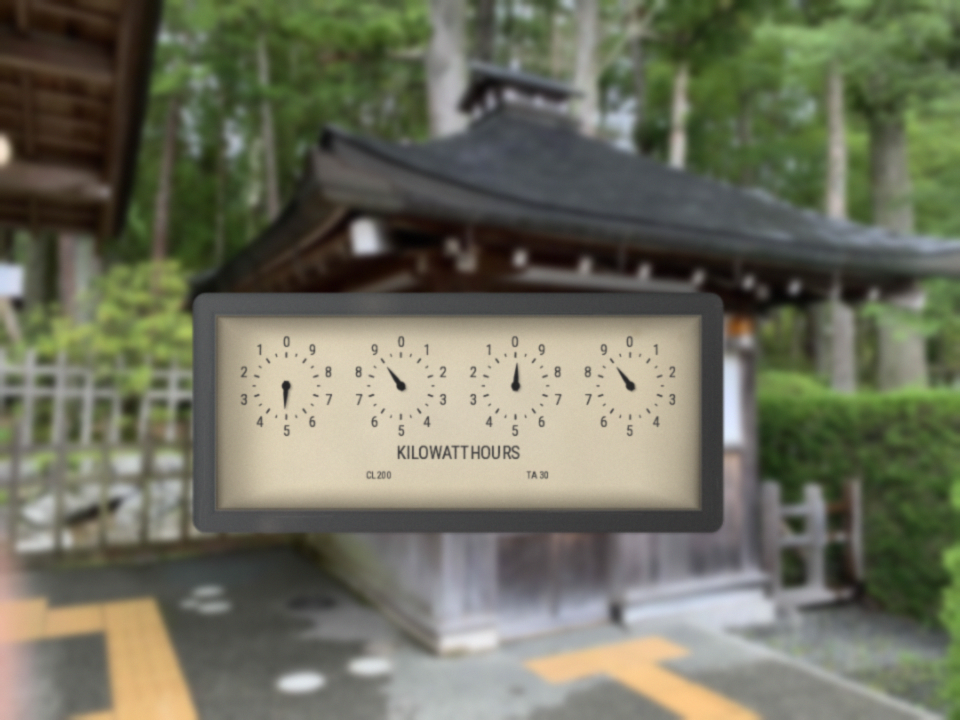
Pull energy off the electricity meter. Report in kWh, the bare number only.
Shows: 4899
